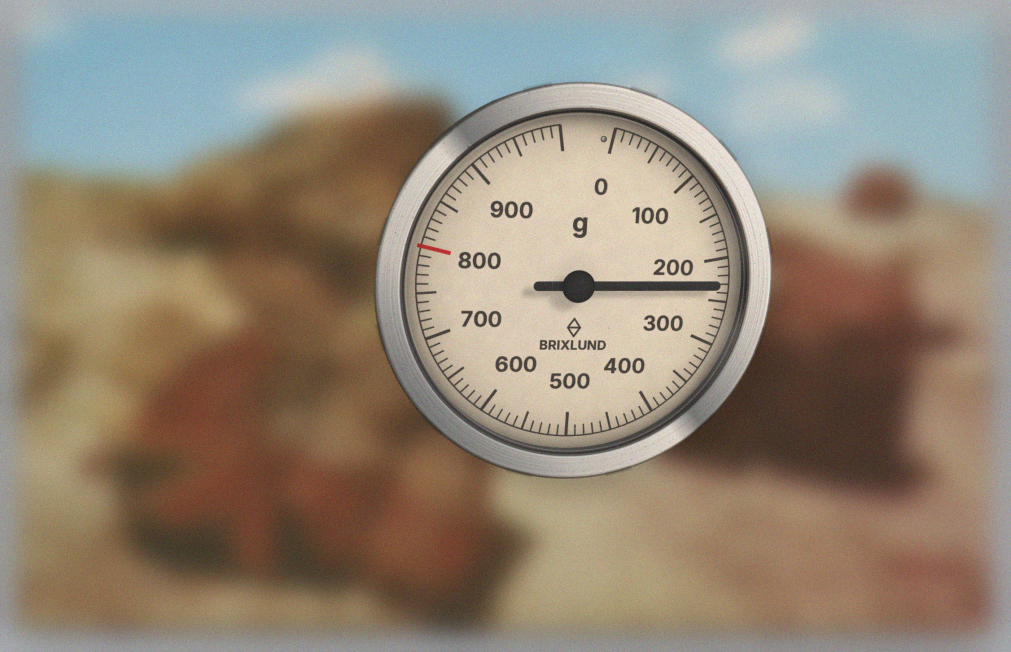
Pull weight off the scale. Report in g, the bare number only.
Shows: 230
